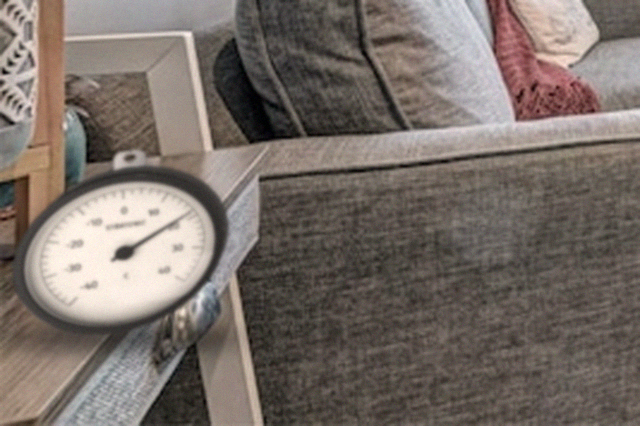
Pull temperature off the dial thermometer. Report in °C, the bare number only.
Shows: 18
